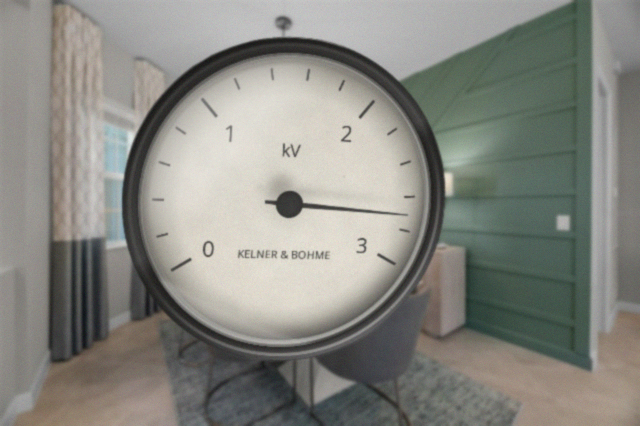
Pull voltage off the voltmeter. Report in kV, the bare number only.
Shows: 2.7
